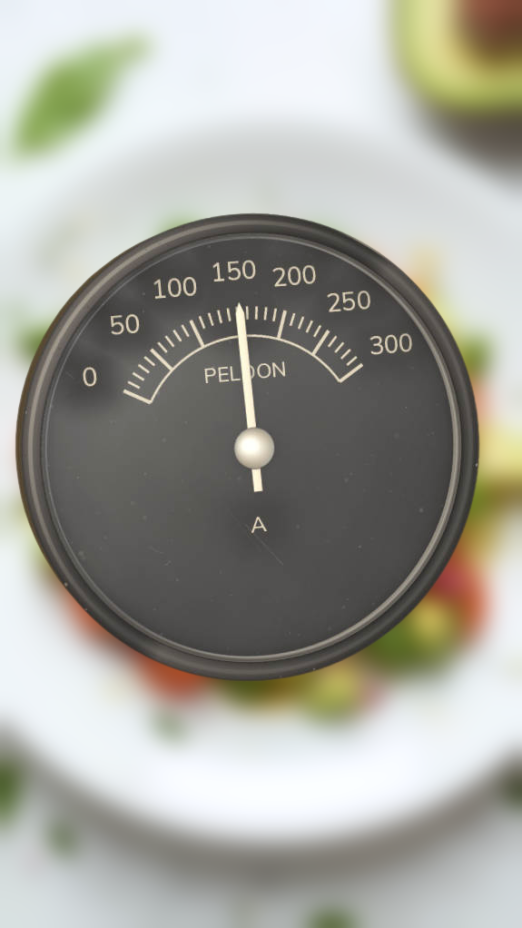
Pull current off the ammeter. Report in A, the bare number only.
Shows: 150
